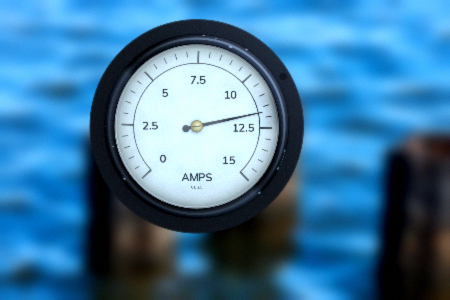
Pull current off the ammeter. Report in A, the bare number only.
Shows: 11.75
